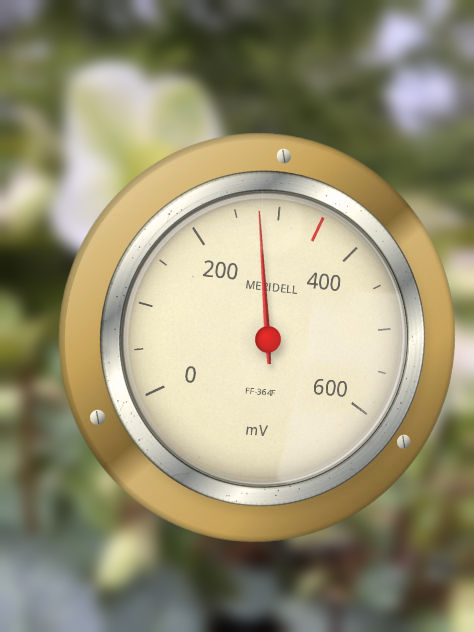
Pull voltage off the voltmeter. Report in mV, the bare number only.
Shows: 275
